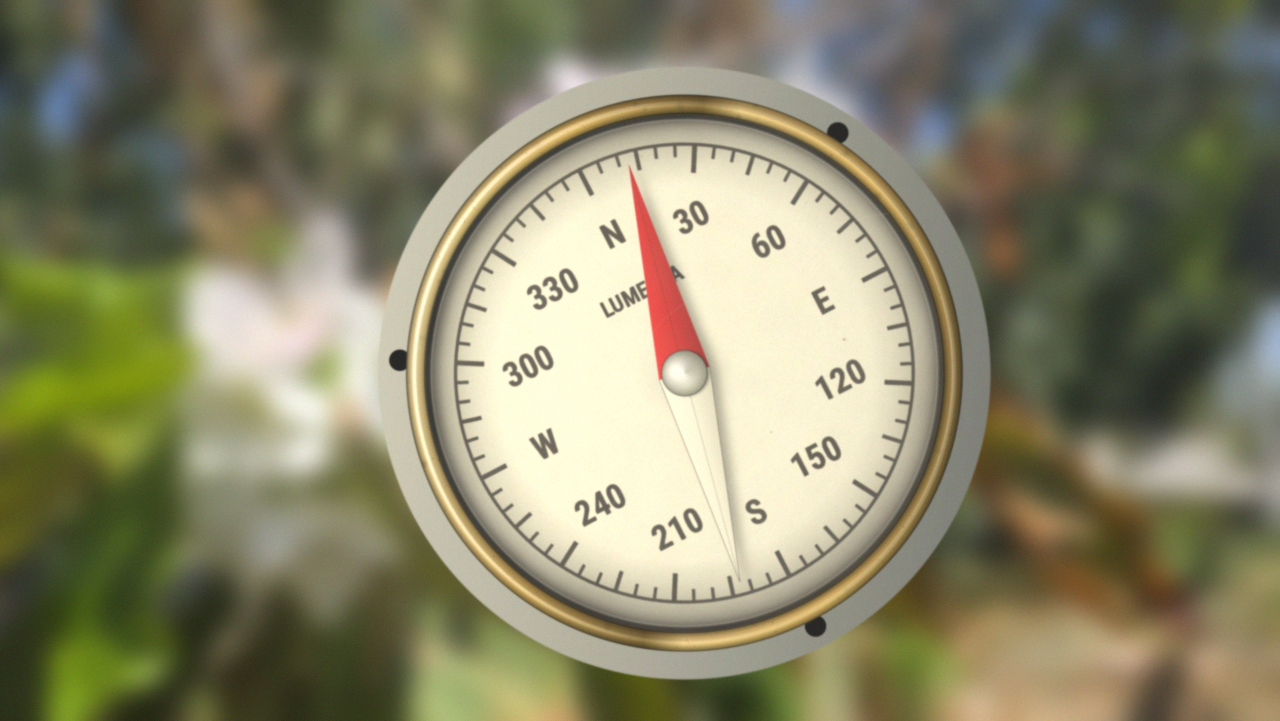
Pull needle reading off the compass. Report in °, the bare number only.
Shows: 12.5
